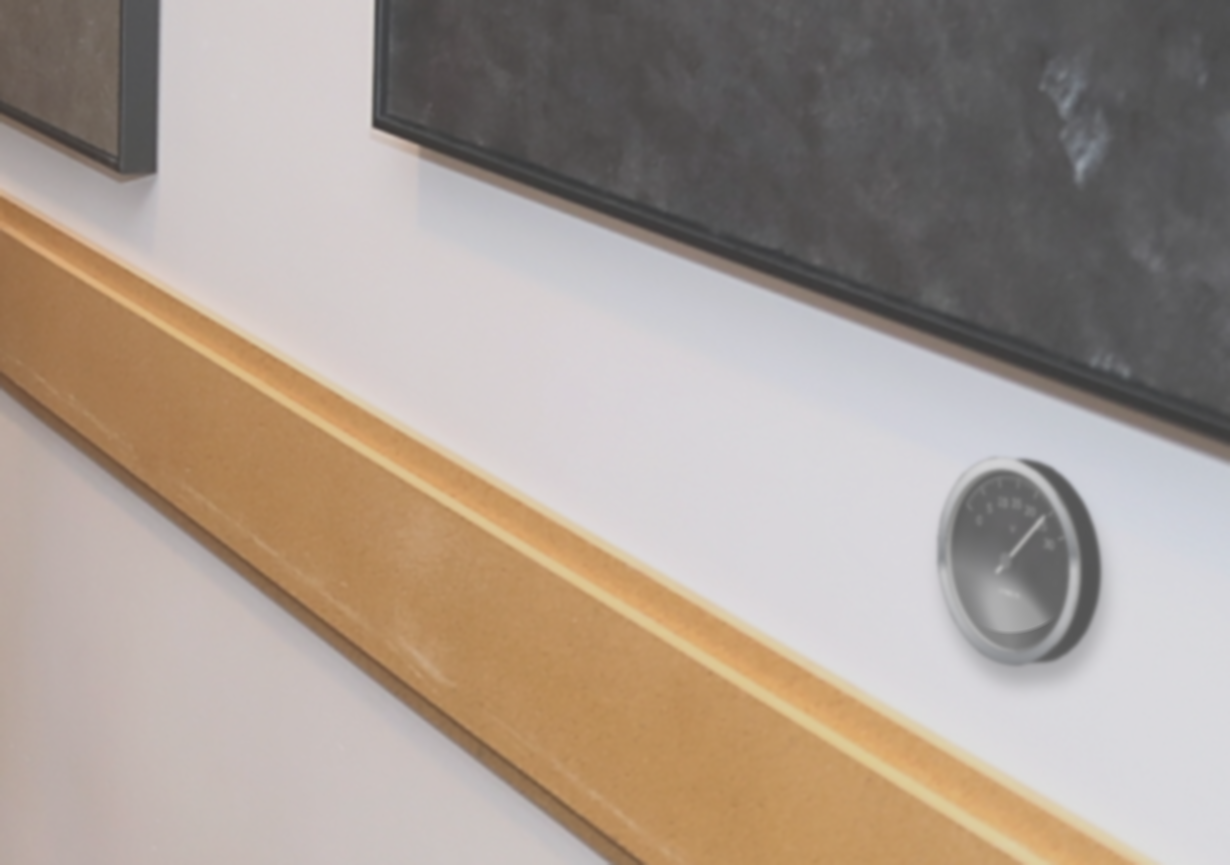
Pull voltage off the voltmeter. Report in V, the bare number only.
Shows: 25
